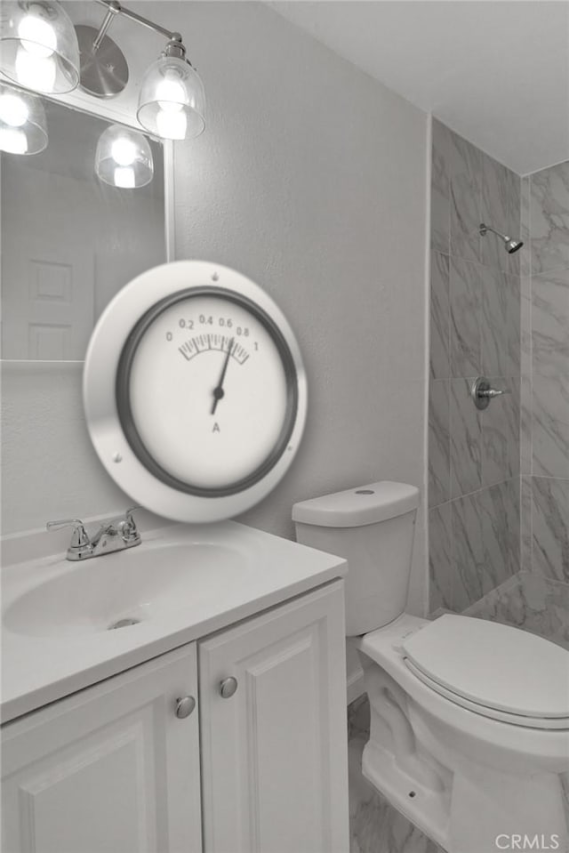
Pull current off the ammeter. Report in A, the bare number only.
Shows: 0.7
